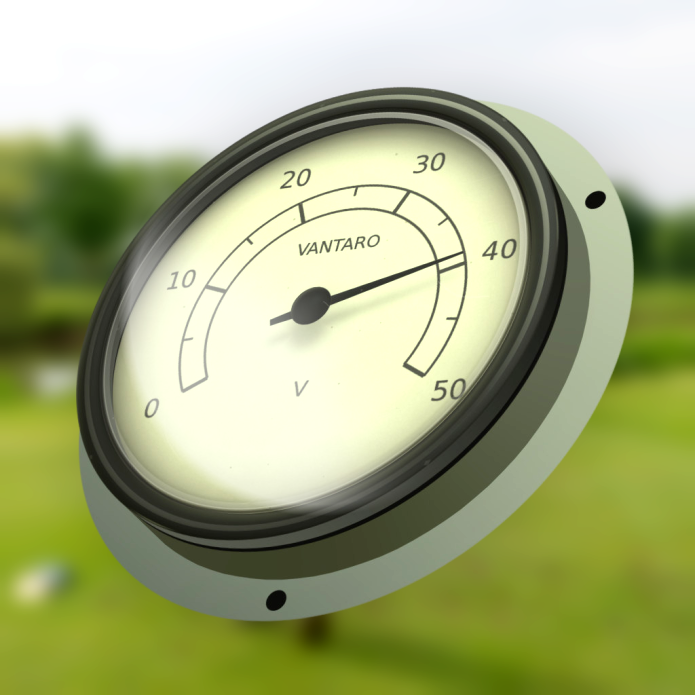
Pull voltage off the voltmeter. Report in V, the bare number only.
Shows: 40
